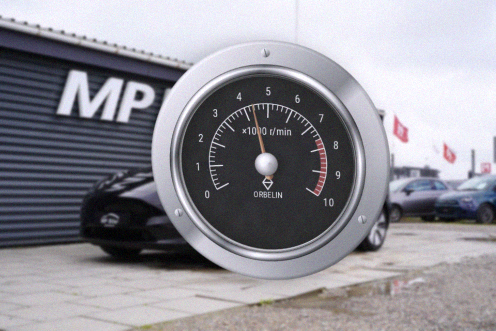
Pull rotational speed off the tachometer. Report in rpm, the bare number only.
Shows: 4400
